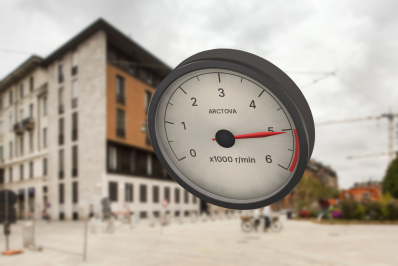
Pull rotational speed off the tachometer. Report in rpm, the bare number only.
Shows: 5000
